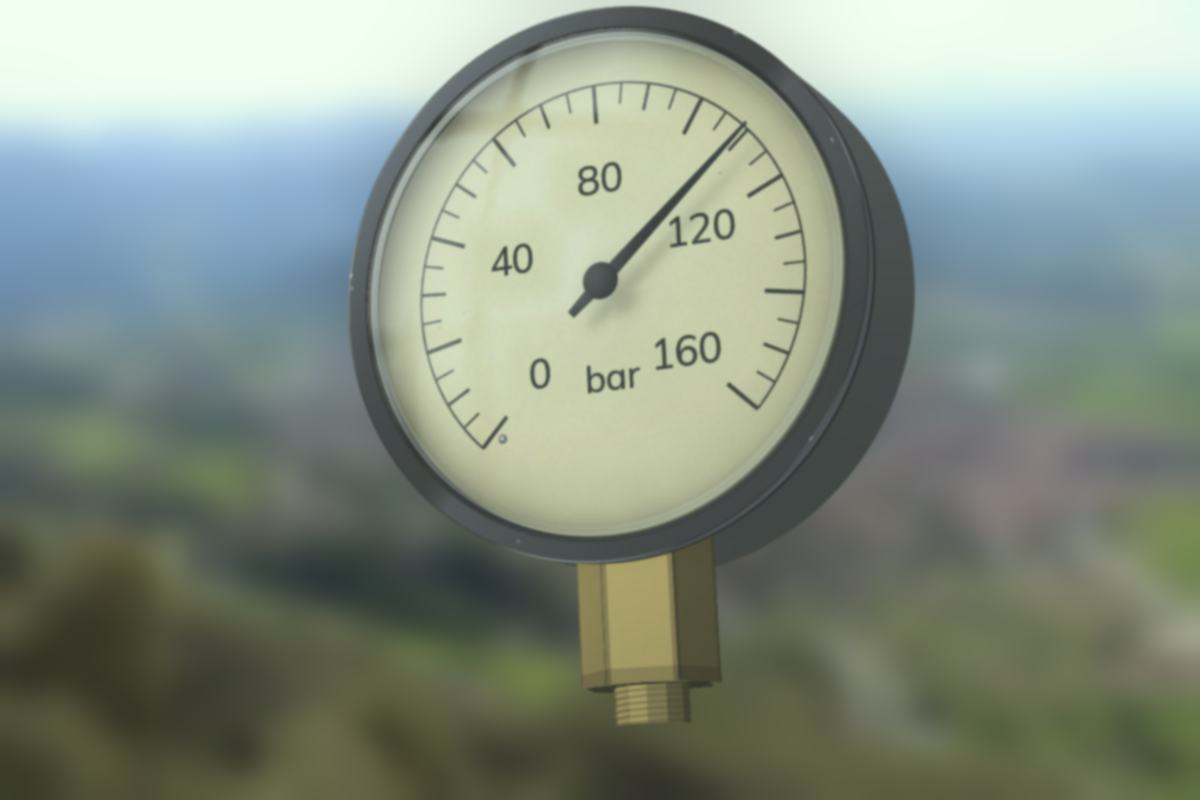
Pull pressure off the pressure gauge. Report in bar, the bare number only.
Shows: 110
